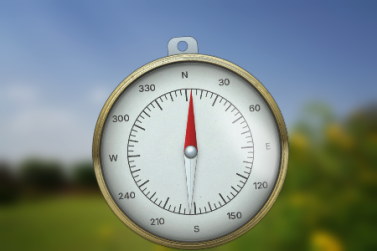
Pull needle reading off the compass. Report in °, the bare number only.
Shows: 5
